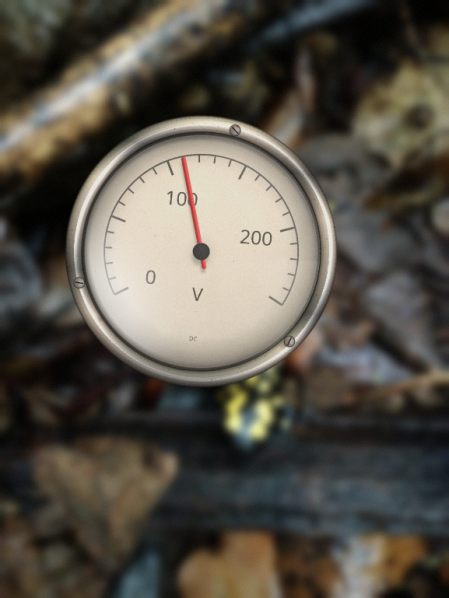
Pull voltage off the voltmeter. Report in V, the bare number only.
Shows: 110
